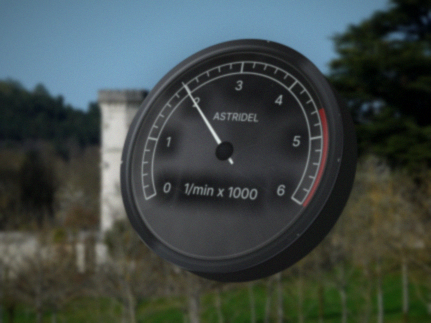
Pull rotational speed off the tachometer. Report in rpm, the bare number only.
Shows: 2000
